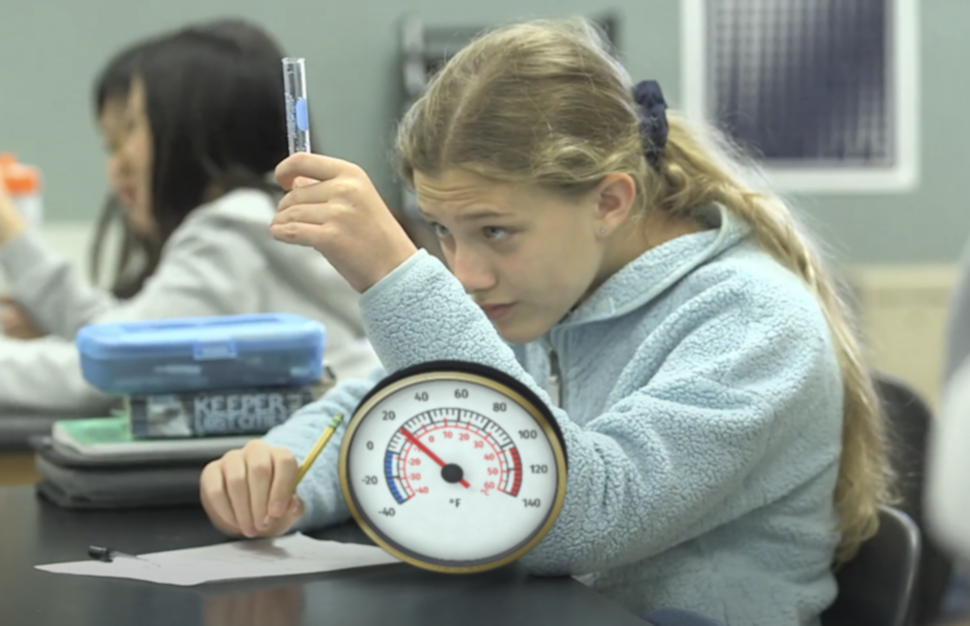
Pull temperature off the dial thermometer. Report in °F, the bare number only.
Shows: 20
